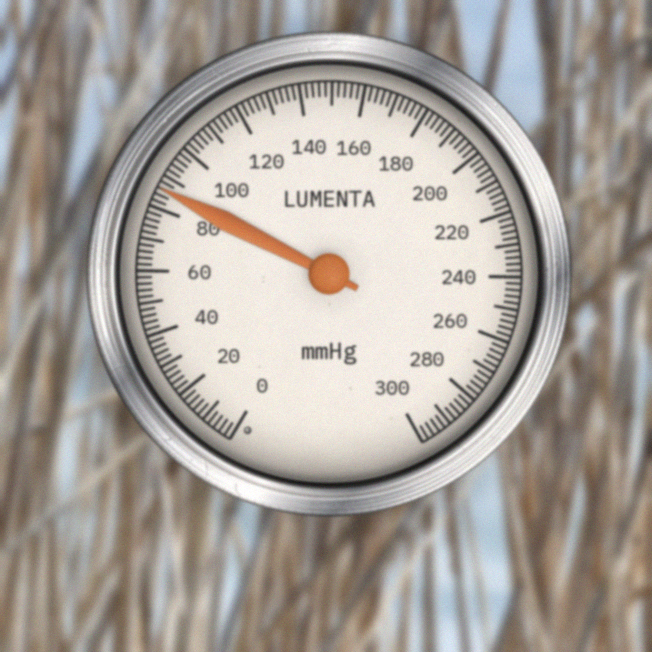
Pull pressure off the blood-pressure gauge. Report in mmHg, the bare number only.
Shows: 86
